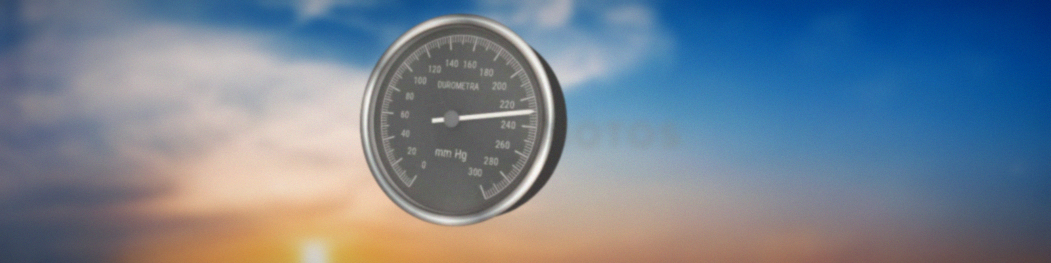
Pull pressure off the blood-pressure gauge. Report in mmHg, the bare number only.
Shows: 230
